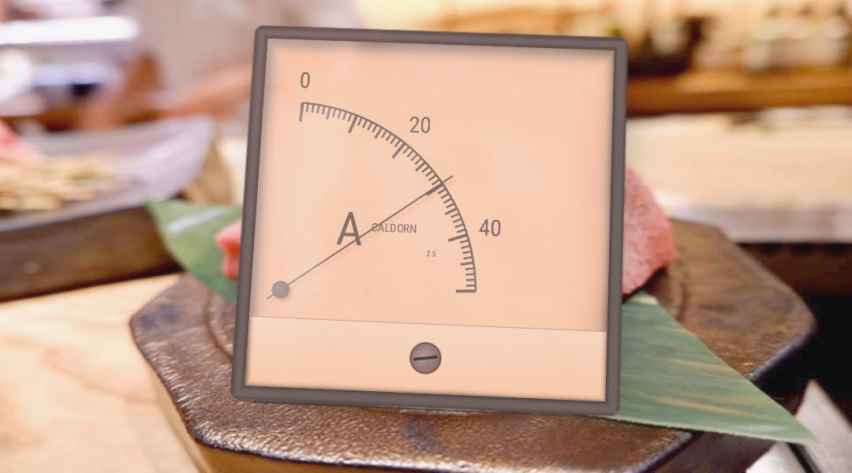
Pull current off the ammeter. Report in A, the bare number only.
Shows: 30
